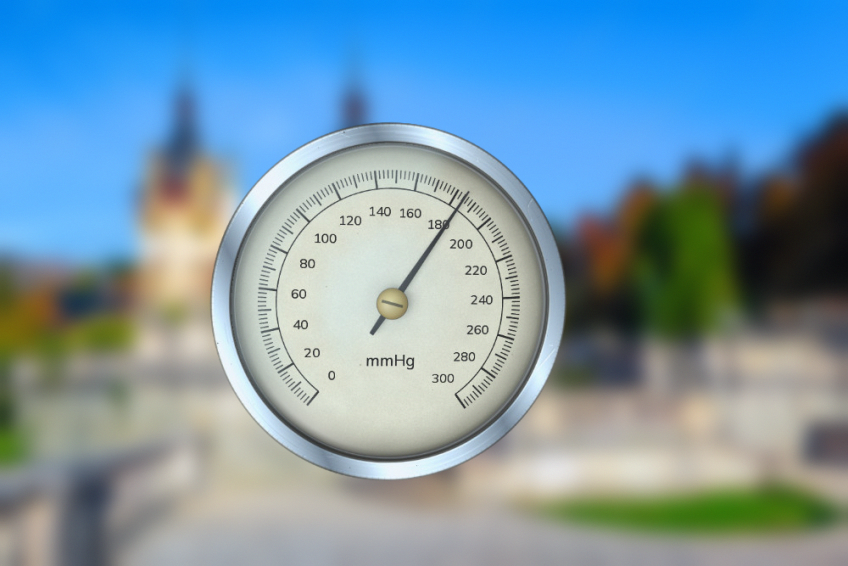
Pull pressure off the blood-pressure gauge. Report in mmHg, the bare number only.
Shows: 184
